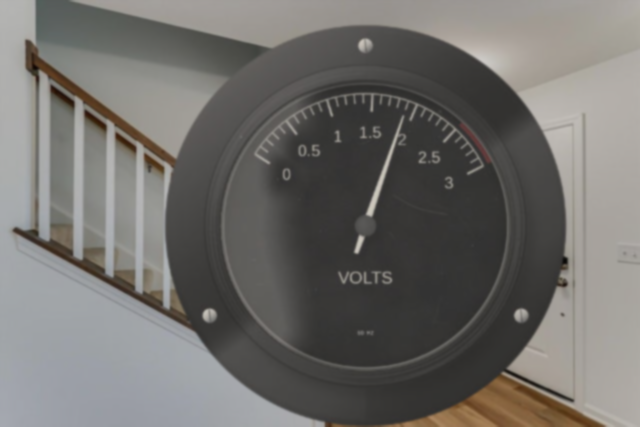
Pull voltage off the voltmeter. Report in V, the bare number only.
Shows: 1.9
